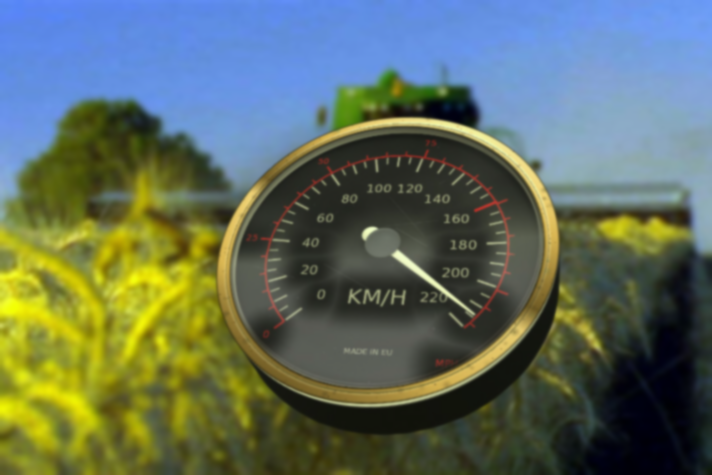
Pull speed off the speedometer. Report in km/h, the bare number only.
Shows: 215
